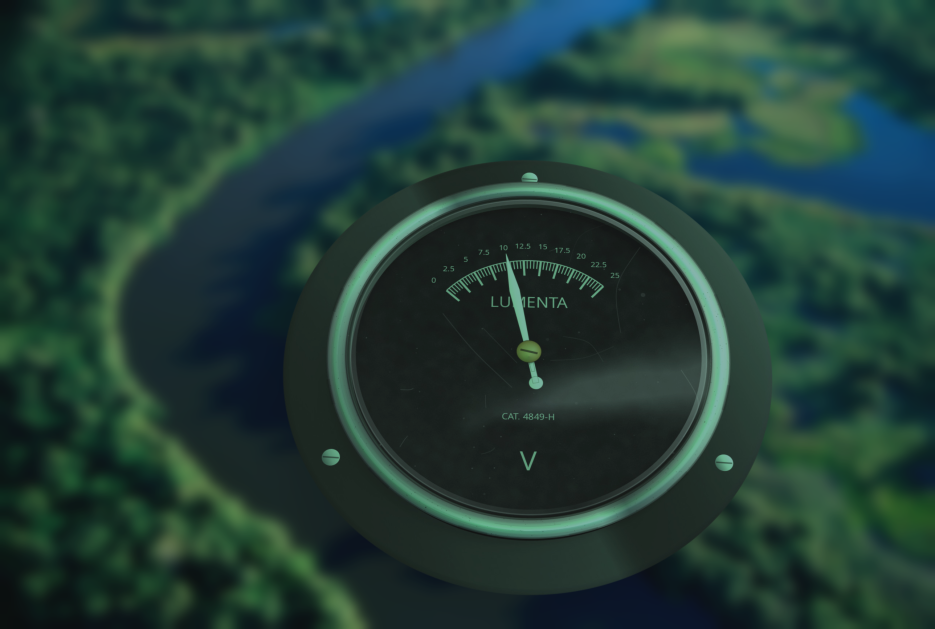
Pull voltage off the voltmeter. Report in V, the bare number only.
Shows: 10
